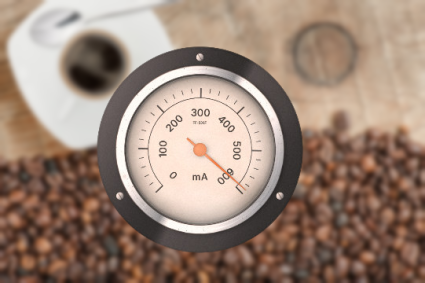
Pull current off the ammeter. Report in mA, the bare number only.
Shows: 590
